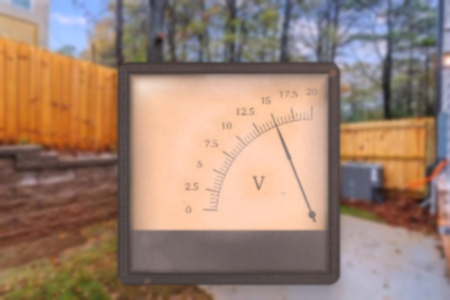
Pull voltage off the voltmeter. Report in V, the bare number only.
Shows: 15
